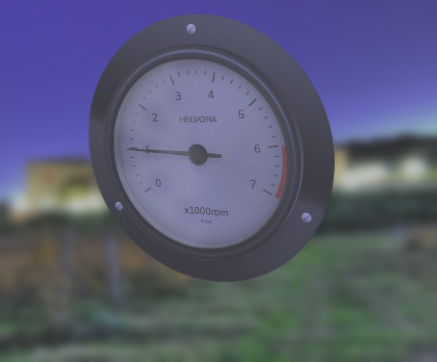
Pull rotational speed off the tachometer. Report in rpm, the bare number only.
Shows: 1000
